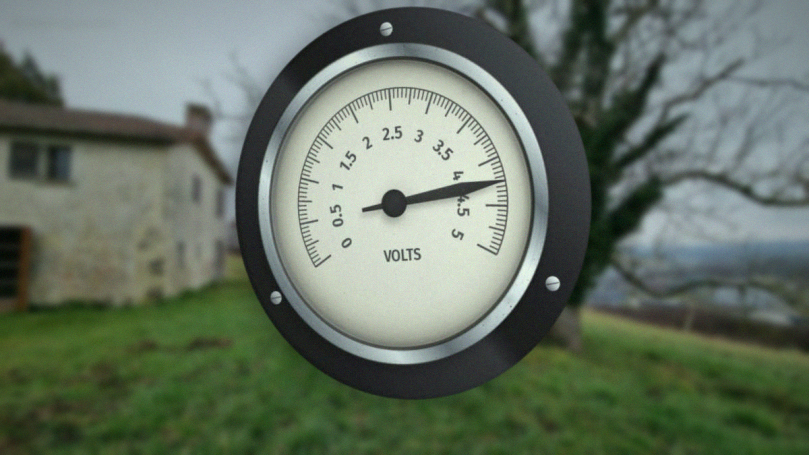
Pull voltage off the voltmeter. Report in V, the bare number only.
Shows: 4.25
